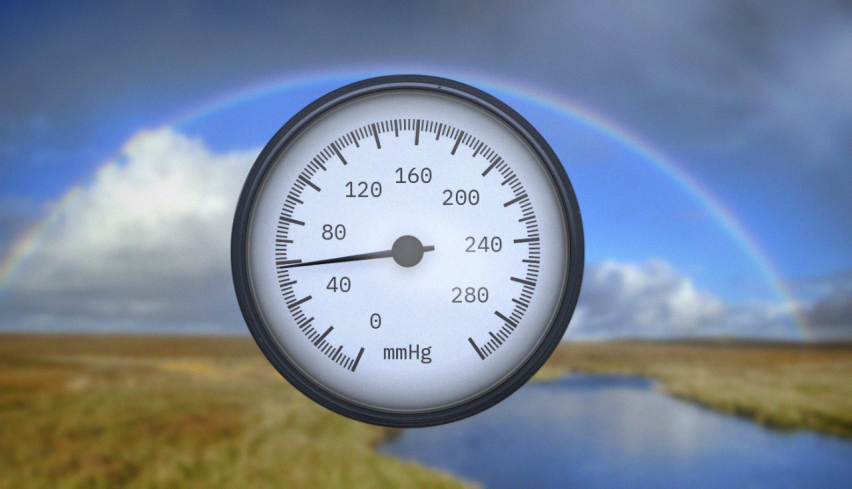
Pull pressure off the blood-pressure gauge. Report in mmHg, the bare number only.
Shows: 58
